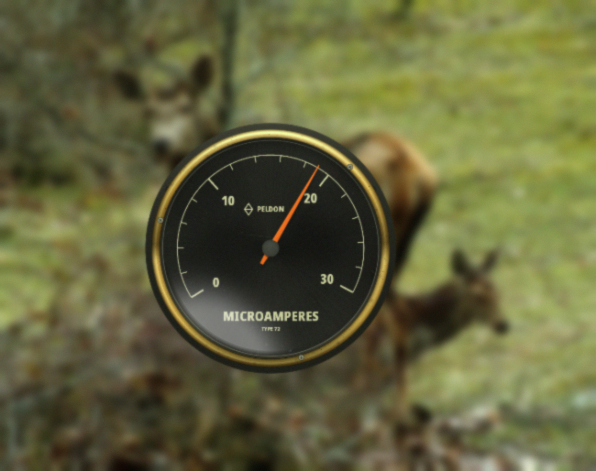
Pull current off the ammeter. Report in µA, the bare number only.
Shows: 19
